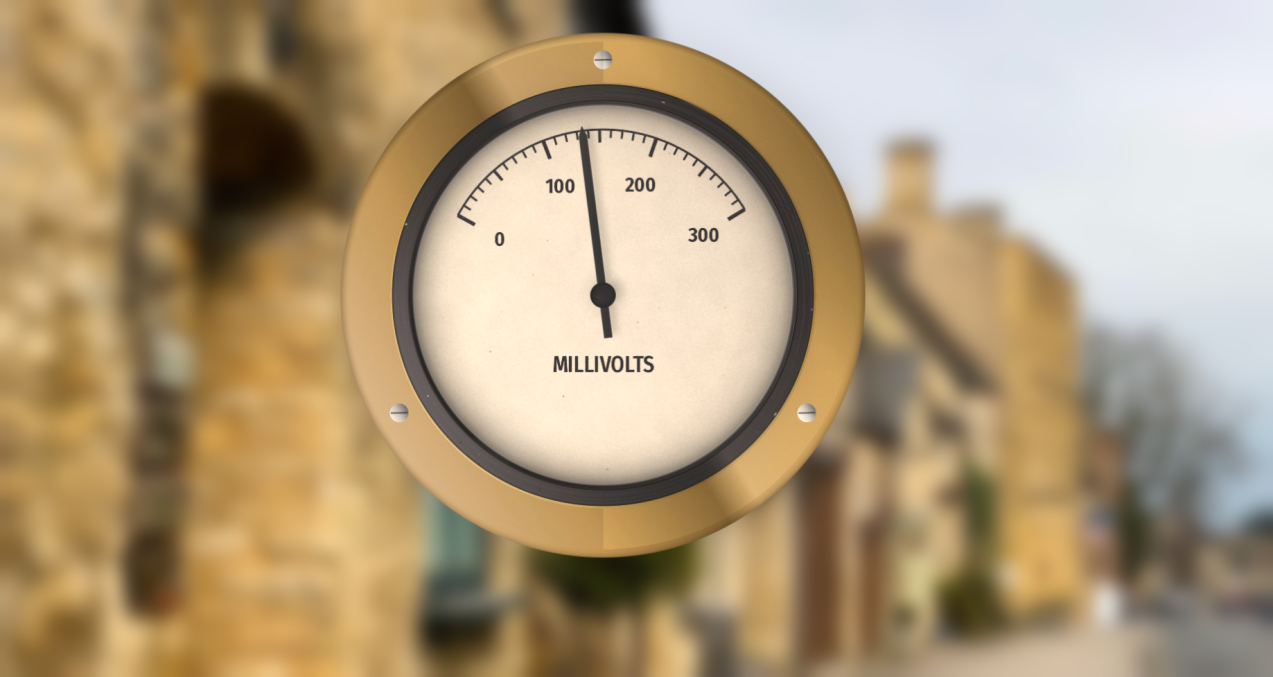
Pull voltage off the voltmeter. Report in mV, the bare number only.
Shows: 135
